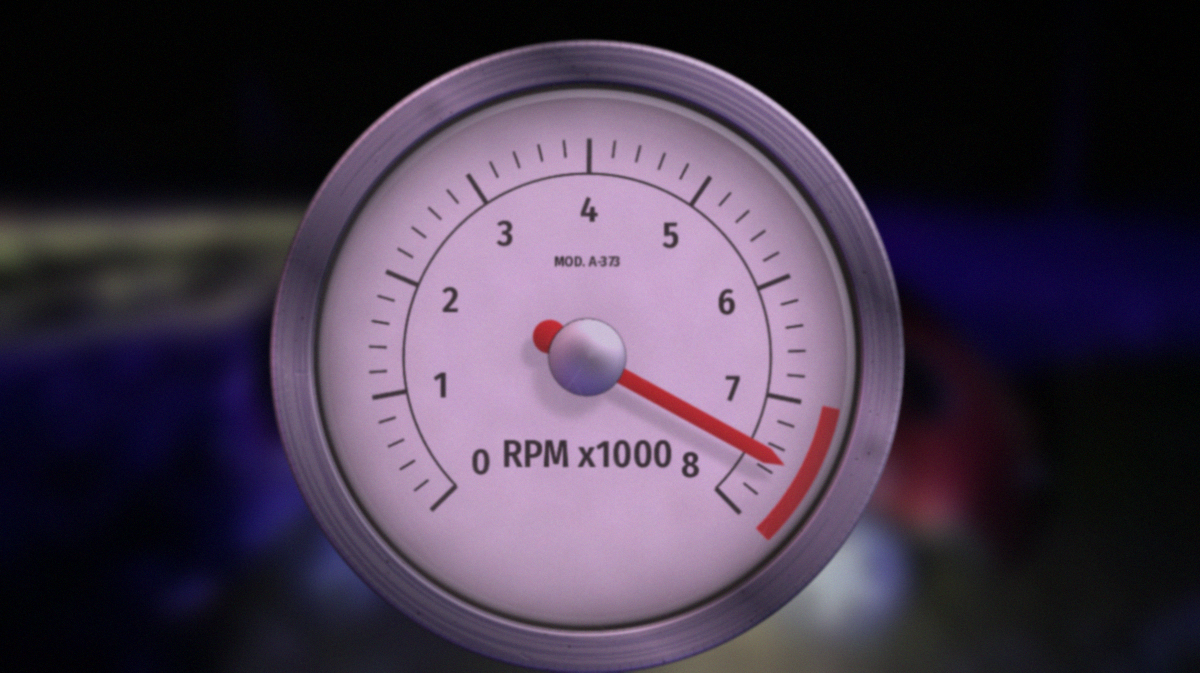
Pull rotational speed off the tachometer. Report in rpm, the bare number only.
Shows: 7500
